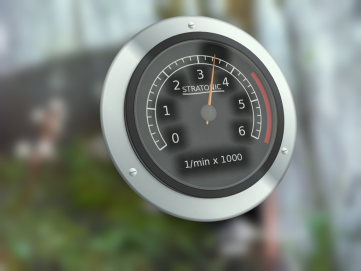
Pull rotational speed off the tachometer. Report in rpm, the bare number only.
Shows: 3400
